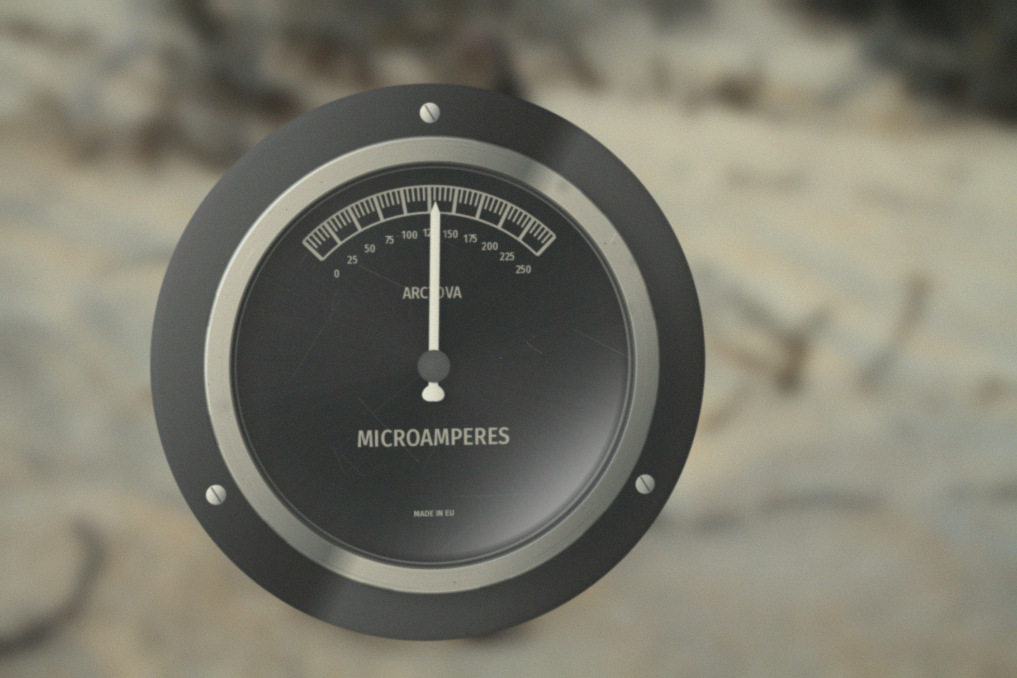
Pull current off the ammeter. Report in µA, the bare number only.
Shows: 130
